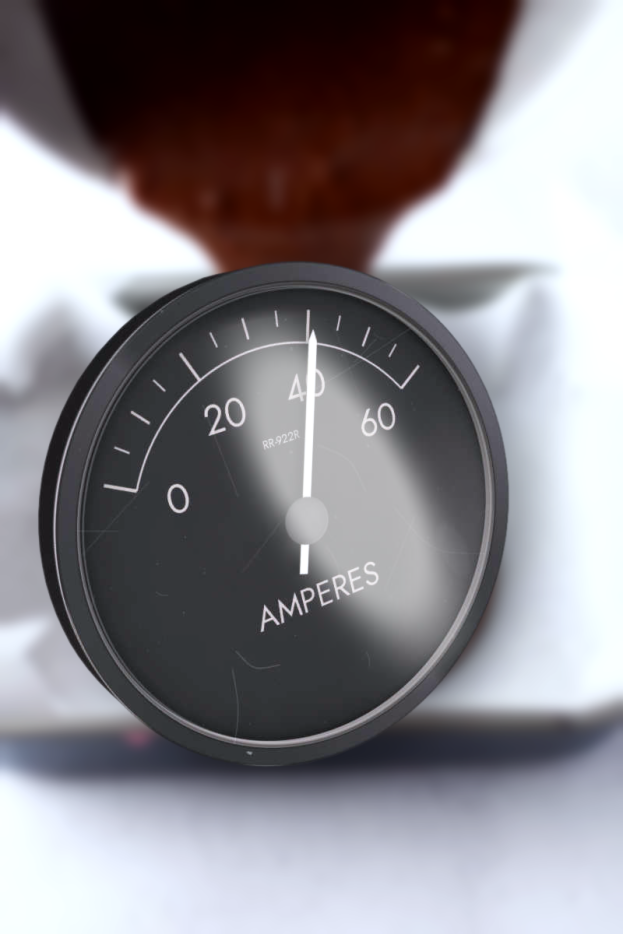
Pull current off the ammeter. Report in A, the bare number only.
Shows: 40
